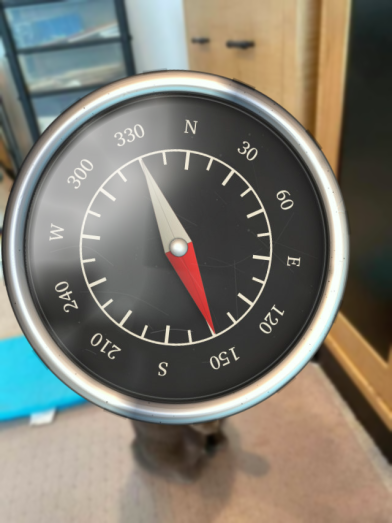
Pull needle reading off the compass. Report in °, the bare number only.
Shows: 150
